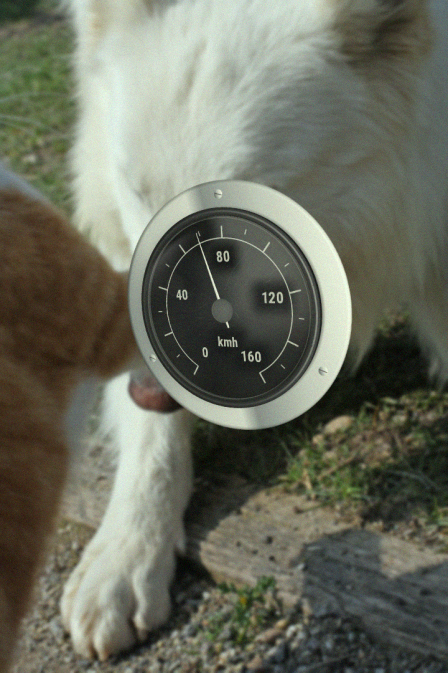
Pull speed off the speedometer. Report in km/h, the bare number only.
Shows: 70
